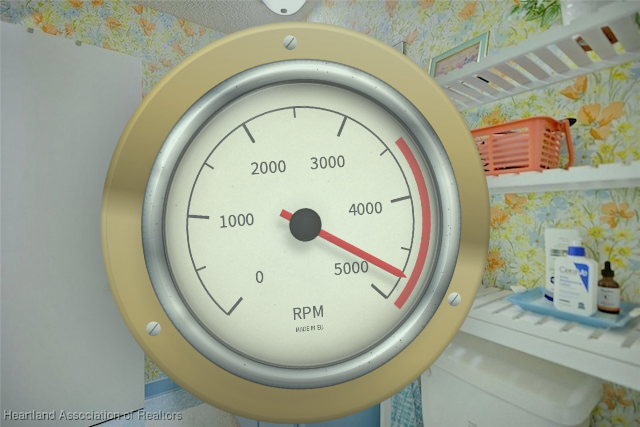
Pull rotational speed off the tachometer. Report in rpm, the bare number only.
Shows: 4750
